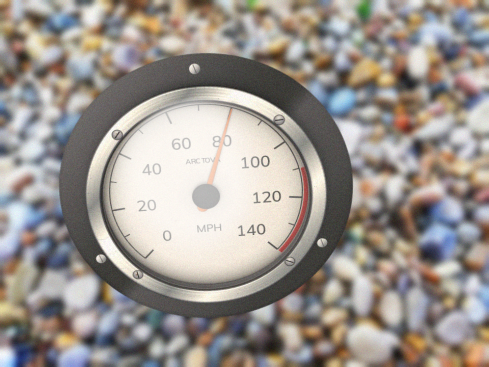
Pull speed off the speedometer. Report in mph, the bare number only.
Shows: 80
